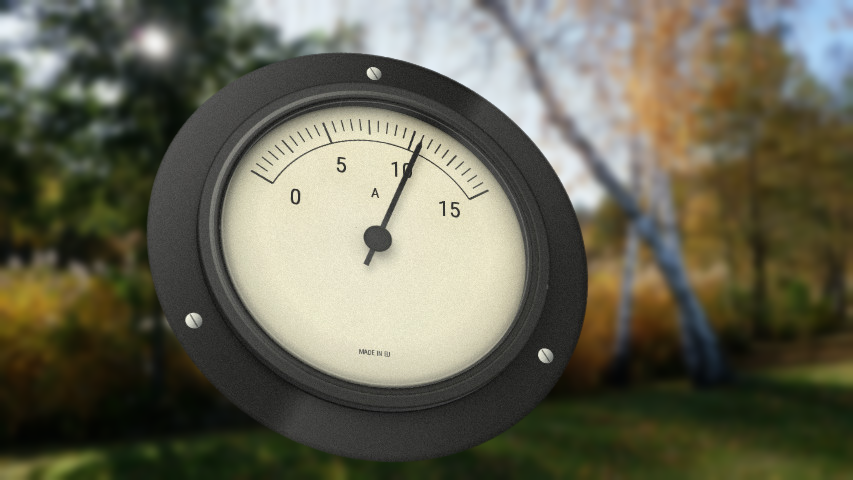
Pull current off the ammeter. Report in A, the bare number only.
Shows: 10.5
